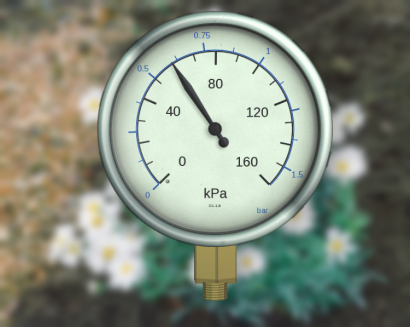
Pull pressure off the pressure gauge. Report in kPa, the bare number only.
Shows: 60
